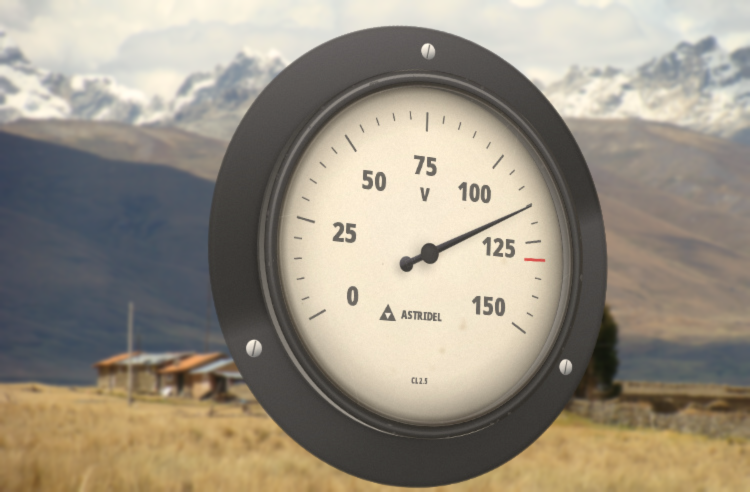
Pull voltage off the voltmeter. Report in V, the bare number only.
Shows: 115
